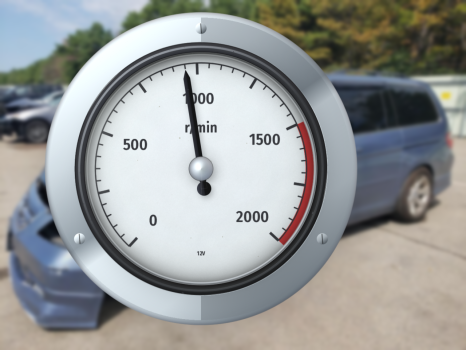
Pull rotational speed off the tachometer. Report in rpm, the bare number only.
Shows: 950
